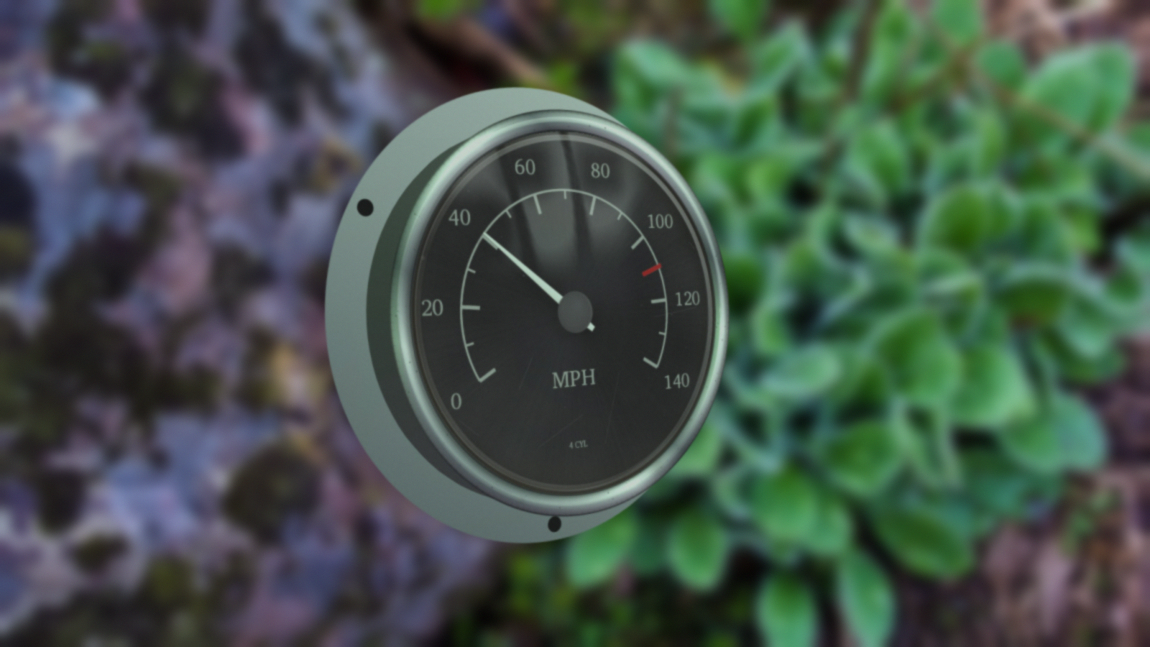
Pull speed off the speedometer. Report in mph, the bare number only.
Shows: 40
